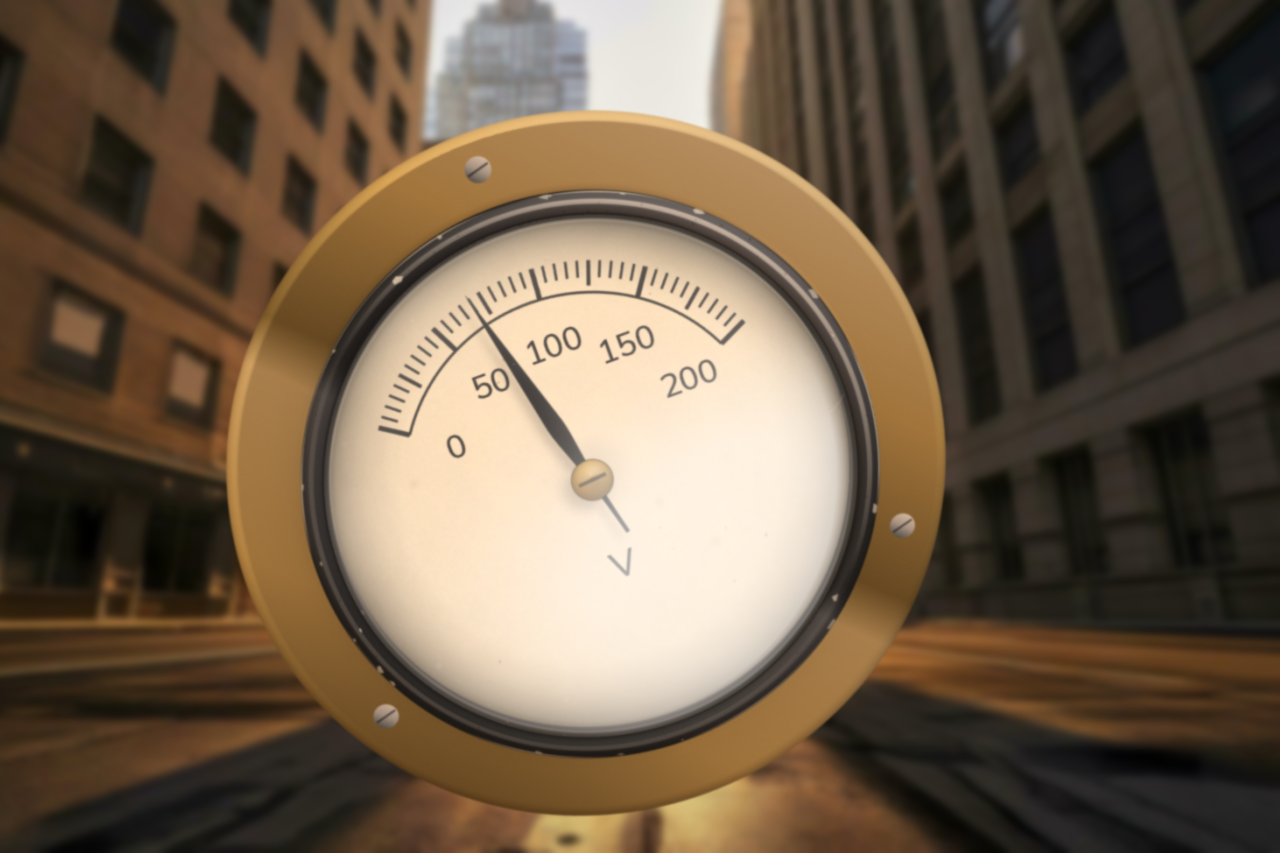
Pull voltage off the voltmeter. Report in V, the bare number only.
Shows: 70
